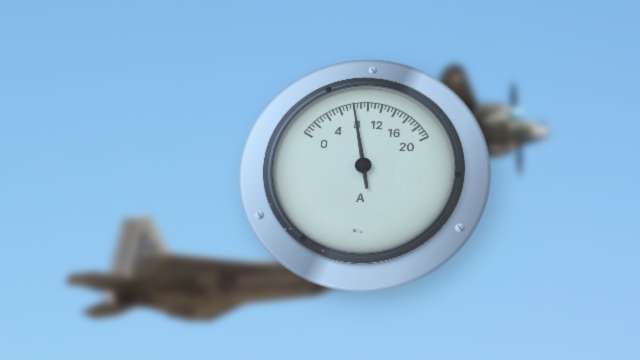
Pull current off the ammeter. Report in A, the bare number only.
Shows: 8
